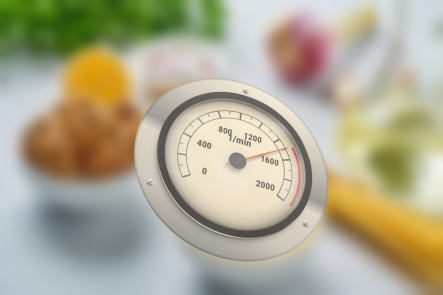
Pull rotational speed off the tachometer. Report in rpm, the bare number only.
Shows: 1500
